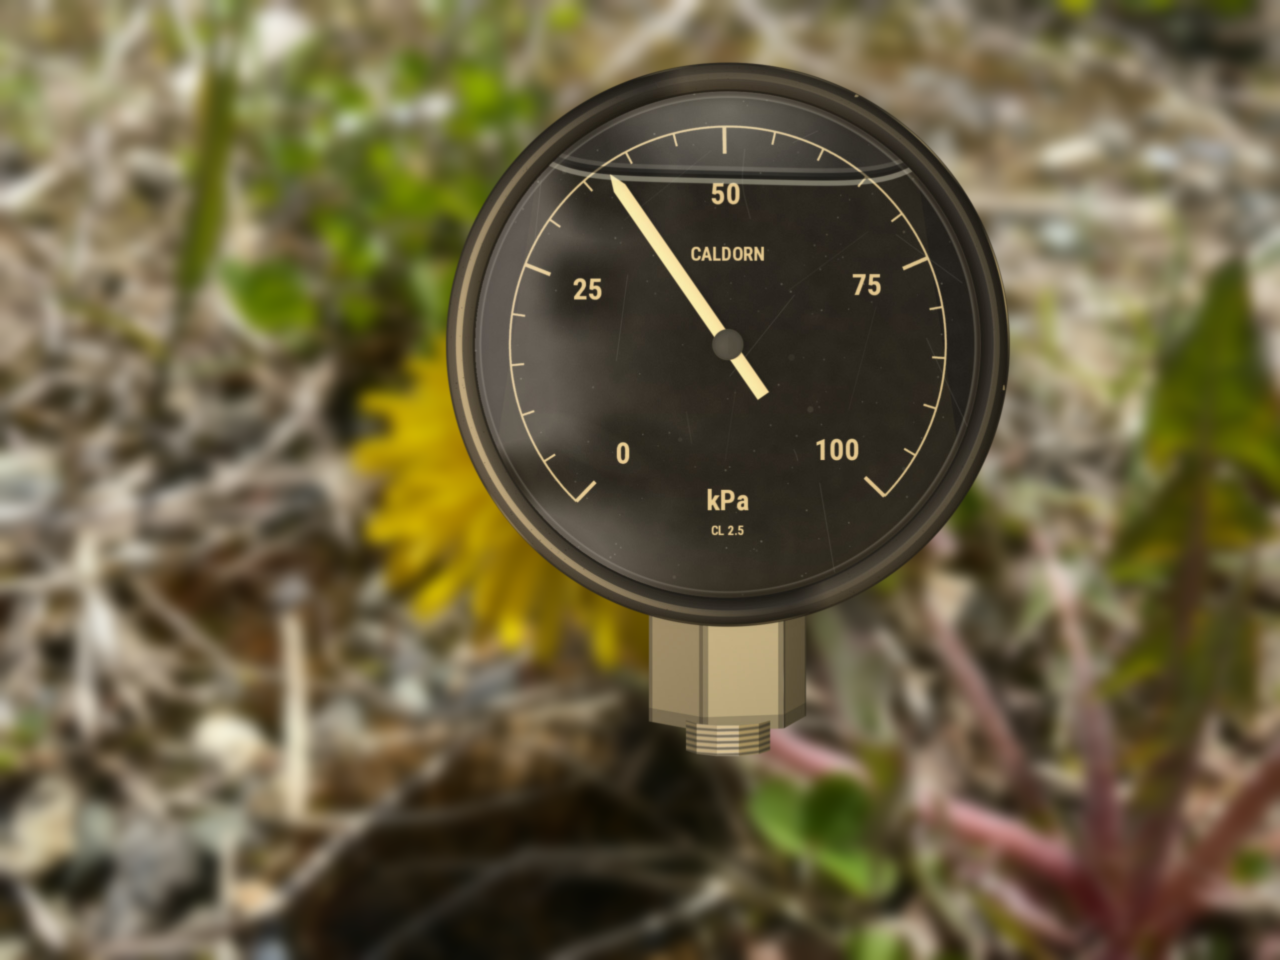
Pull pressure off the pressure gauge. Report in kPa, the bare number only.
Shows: 37.5
